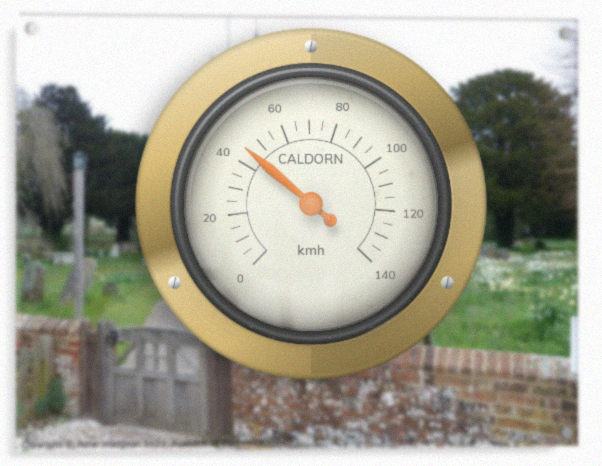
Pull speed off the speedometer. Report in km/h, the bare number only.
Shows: 45
